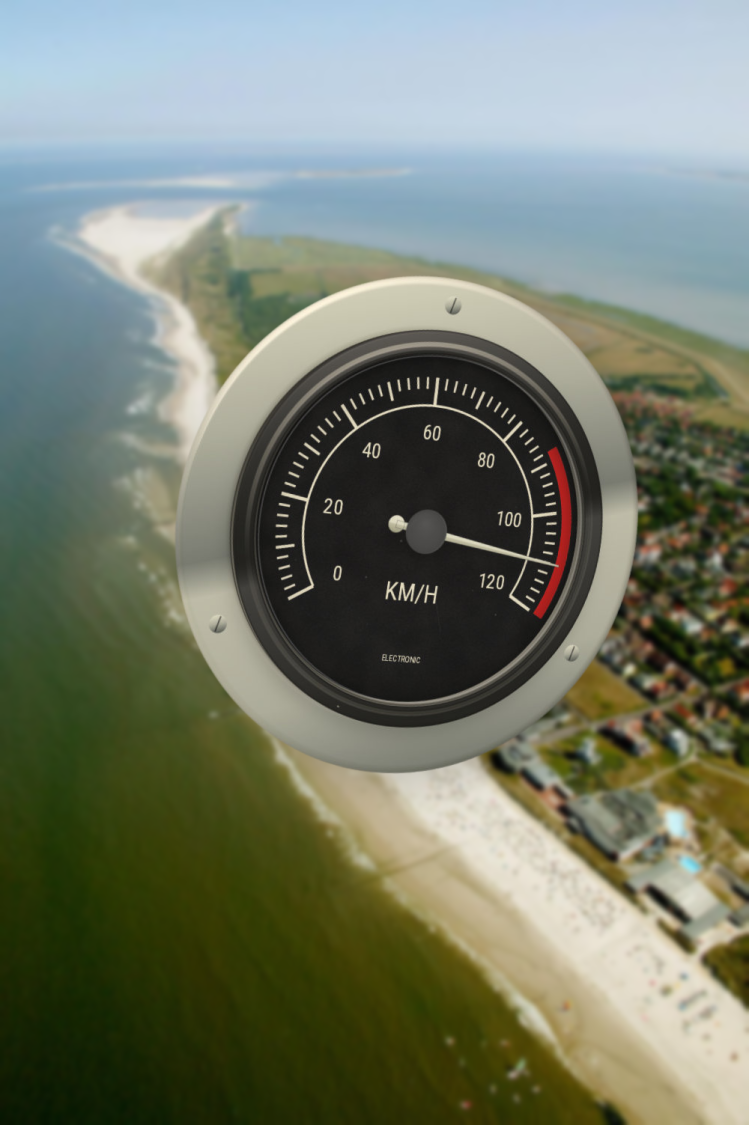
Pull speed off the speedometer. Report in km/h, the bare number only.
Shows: 110
